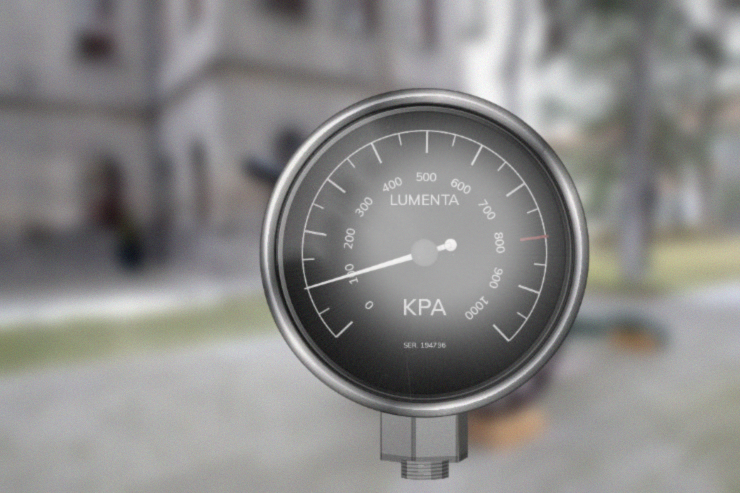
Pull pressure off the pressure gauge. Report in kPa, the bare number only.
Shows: 100
